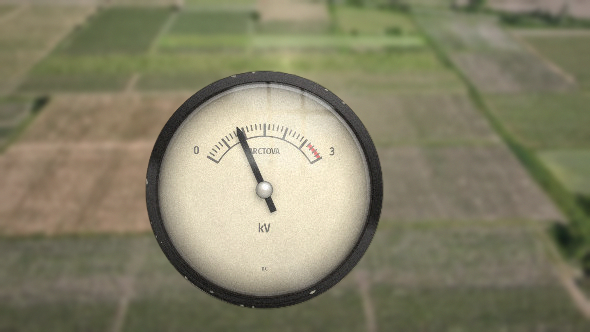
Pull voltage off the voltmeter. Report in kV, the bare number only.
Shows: 0.9
